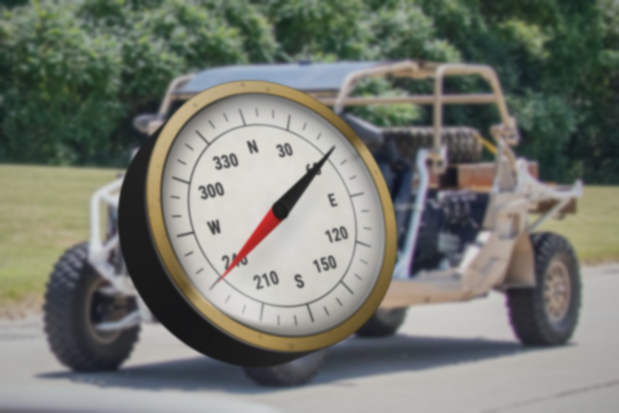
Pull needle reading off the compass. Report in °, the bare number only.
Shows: 240
